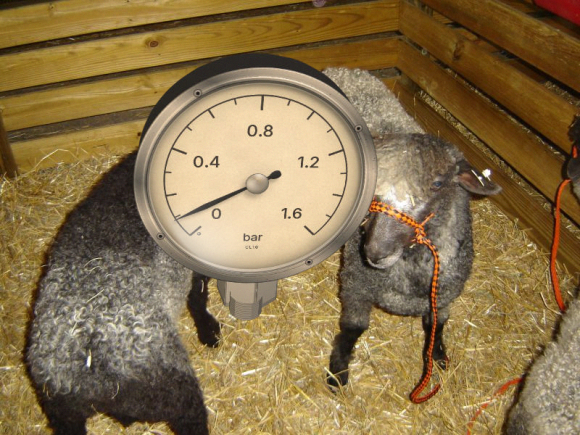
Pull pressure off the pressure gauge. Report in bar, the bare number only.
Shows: 0.1
